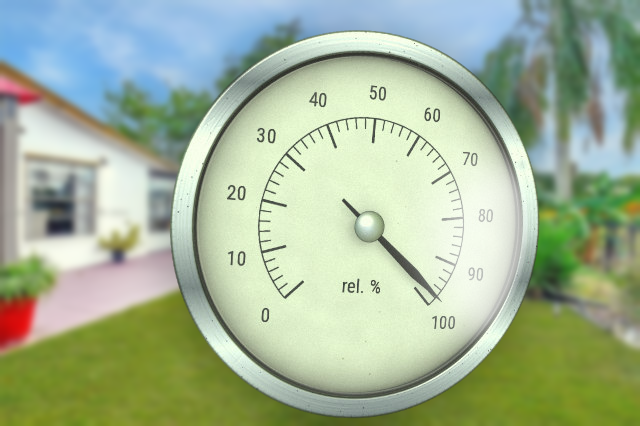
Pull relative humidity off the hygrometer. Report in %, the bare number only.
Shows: 98
